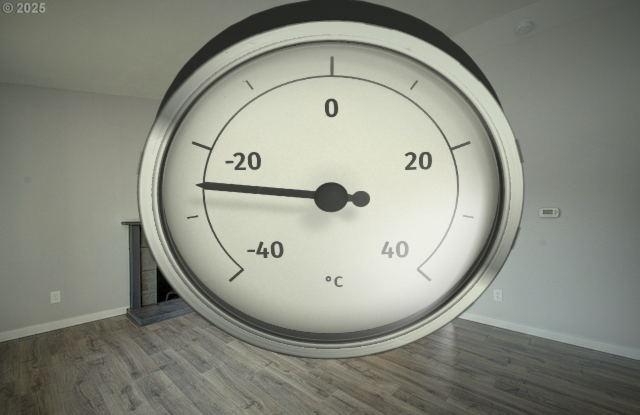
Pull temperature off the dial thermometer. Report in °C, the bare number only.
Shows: -25
